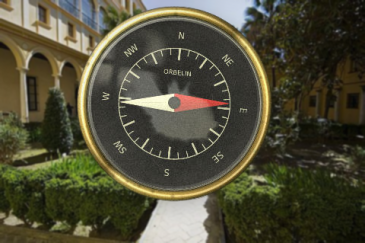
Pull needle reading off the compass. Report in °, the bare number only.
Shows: 85
